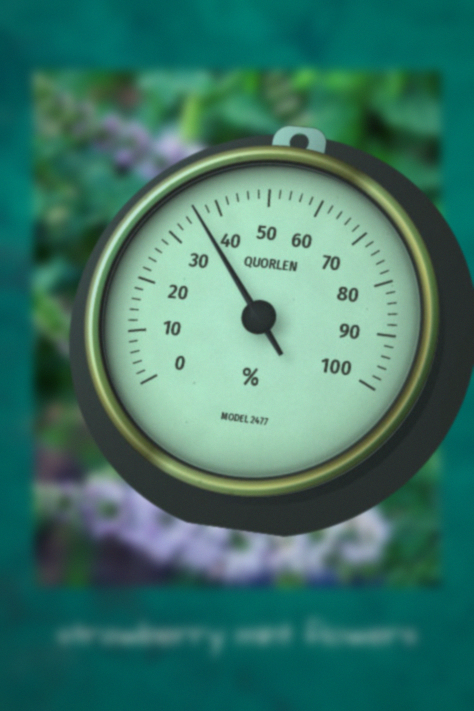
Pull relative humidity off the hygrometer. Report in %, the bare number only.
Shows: 36
